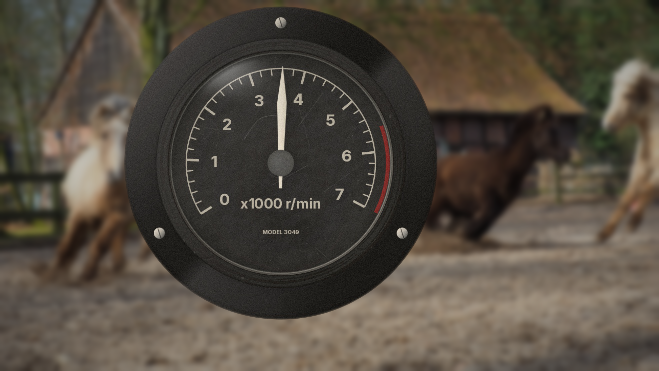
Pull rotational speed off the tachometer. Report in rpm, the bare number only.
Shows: 3600
